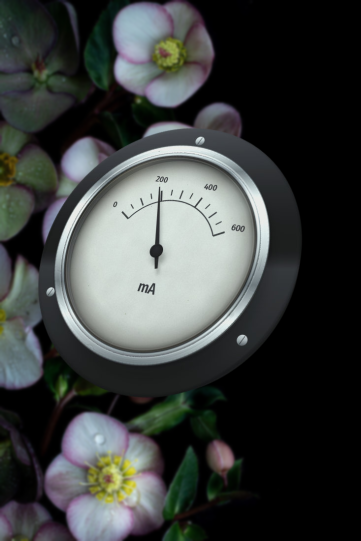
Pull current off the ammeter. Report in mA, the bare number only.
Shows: 200
